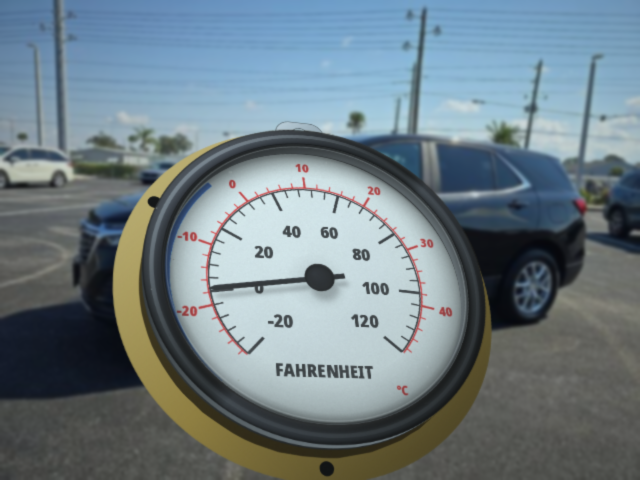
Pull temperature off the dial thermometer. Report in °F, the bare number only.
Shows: 0
